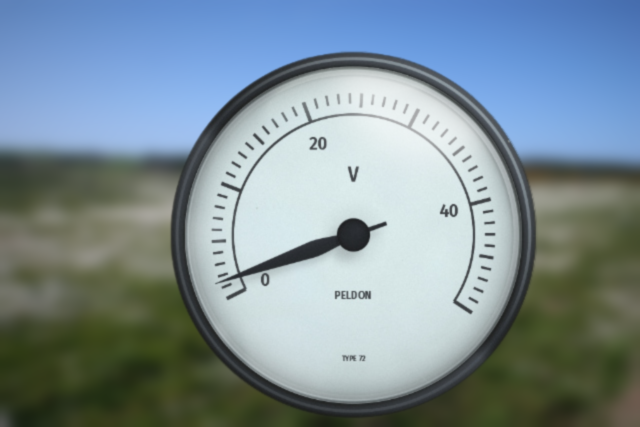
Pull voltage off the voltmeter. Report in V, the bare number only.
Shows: 1.5
